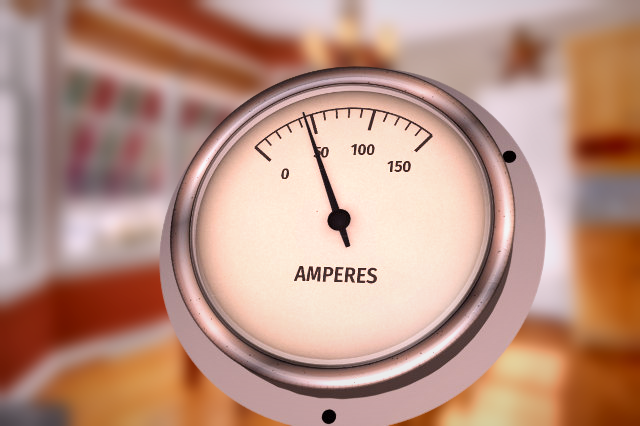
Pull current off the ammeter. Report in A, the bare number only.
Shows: 45
